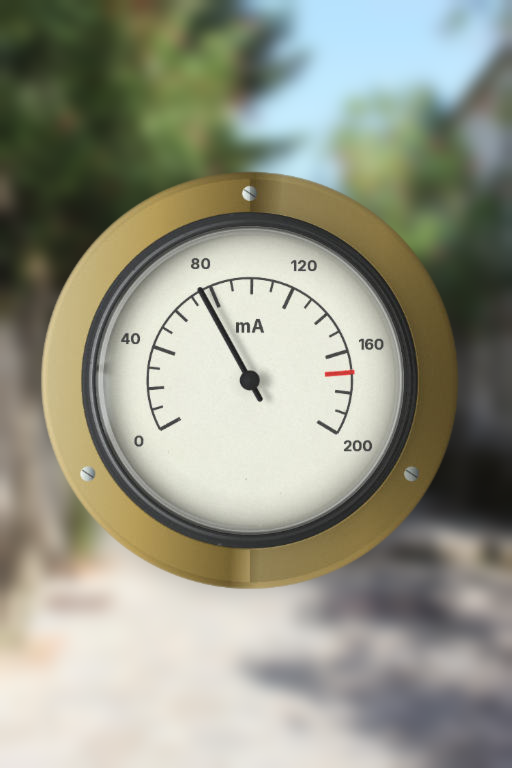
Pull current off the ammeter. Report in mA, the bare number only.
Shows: 75
